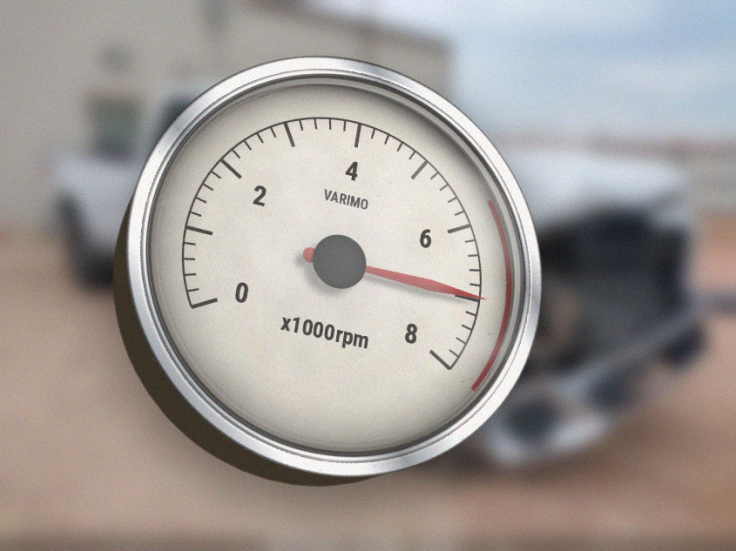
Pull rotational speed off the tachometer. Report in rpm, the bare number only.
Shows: 7000
